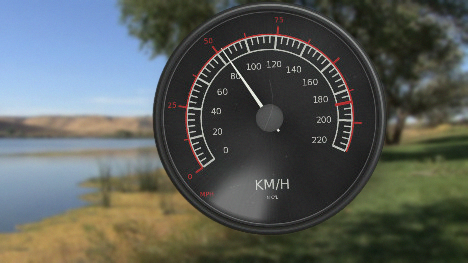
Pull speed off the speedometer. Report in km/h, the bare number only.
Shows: 84
